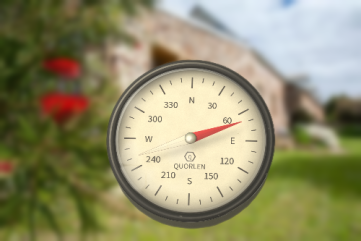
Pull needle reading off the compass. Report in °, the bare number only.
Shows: 70
